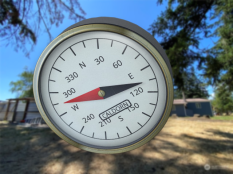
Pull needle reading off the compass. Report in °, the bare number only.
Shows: 285
